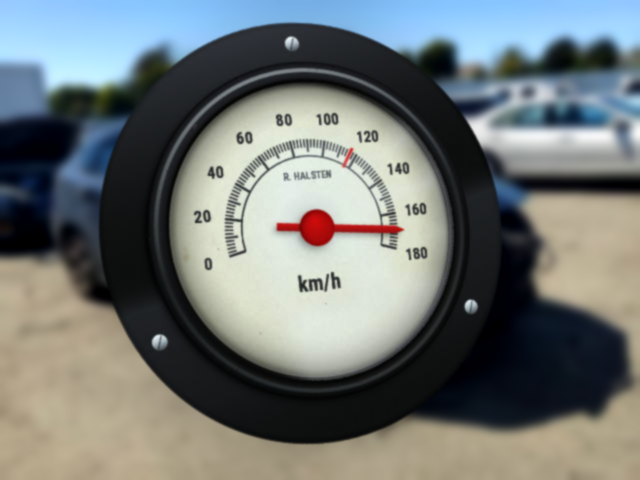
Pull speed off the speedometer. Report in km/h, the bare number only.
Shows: 170
